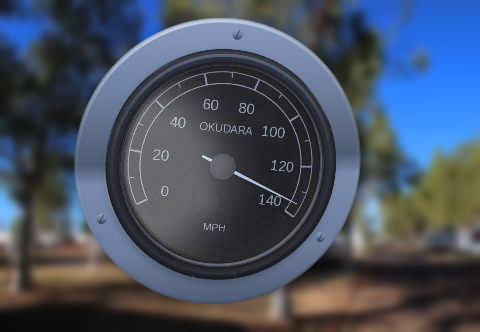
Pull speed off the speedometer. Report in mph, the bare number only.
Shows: 135
